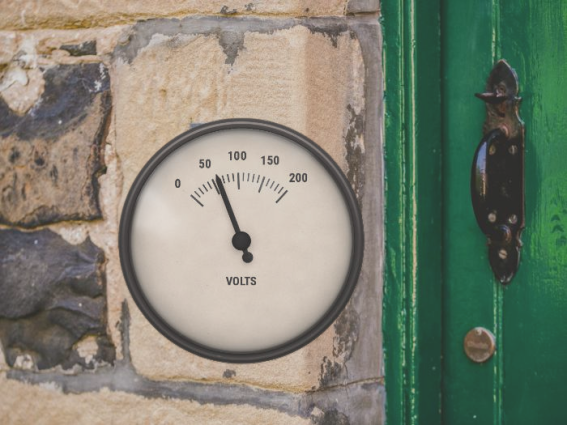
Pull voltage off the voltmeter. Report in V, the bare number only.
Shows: 60
